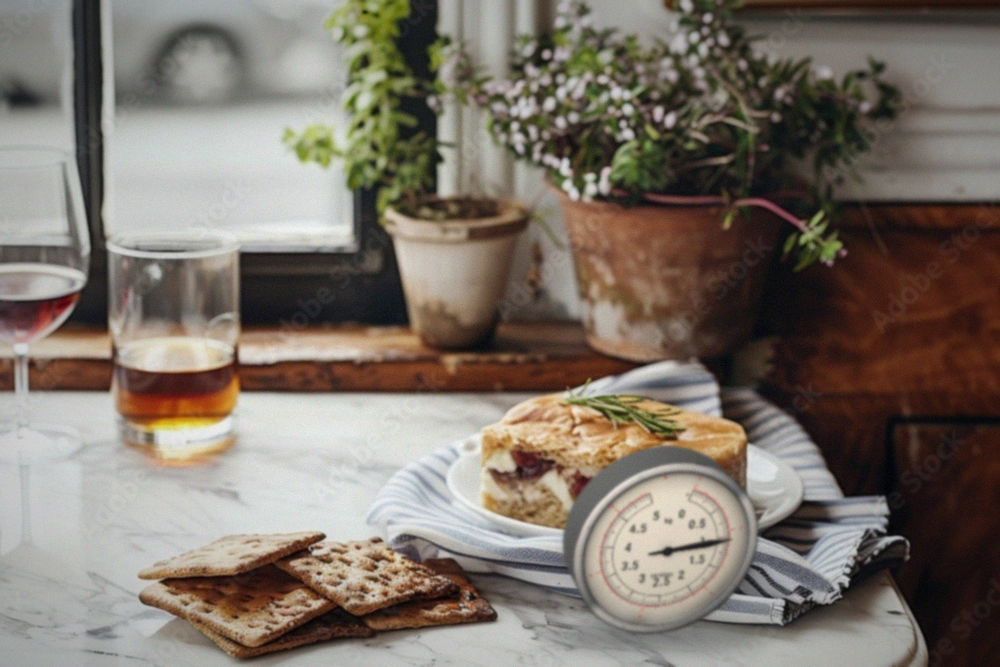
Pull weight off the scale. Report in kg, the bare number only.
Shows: 1
